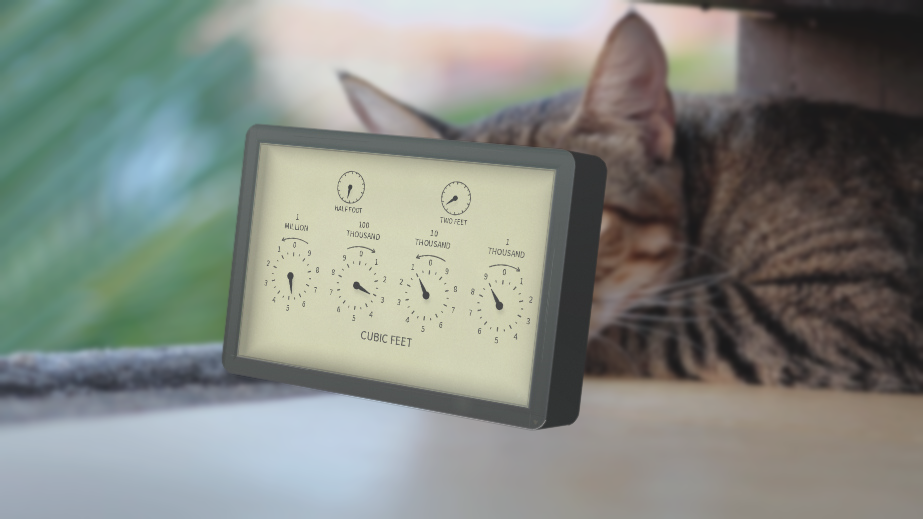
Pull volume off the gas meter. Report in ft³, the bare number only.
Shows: 530900
